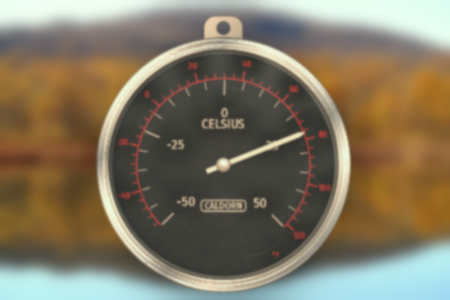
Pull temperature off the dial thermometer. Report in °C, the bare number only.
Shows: 25
